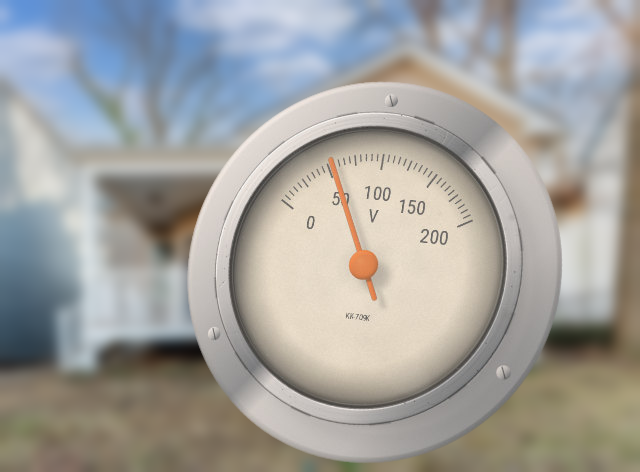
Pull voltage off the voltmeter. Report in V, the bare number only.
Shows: 55
